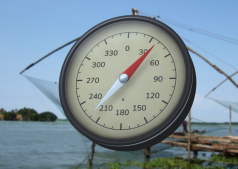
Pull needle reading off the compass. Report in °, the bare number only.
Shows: 40
